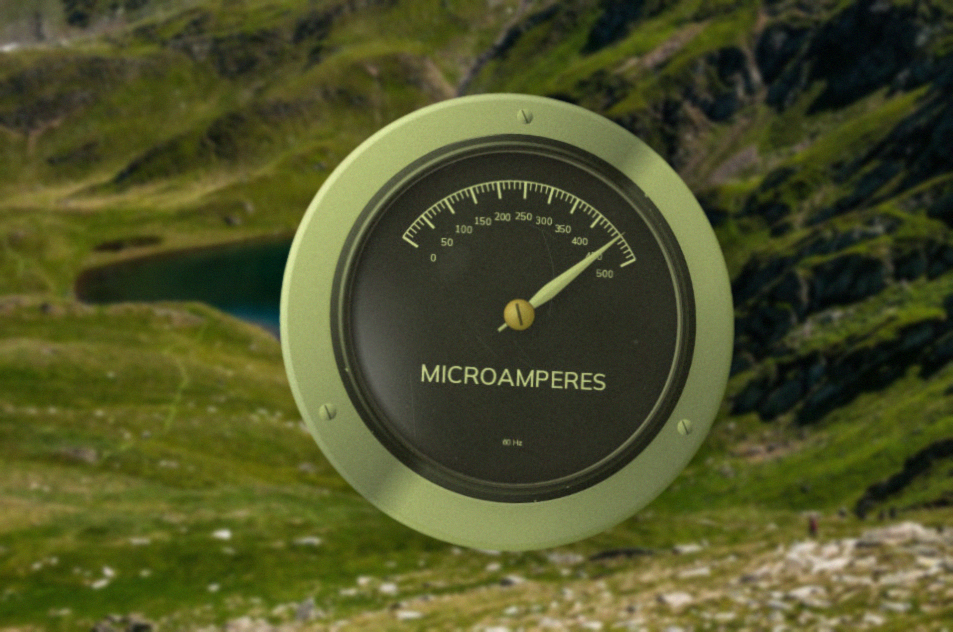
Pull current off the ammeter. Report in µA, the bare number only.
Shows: 450
